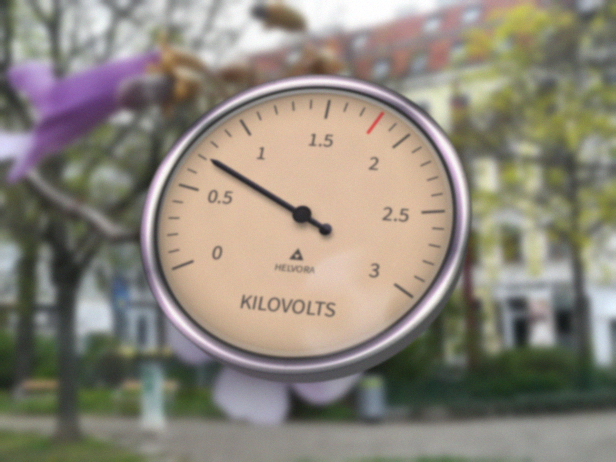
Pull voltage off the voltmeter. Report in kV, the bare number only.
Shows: 0.7
